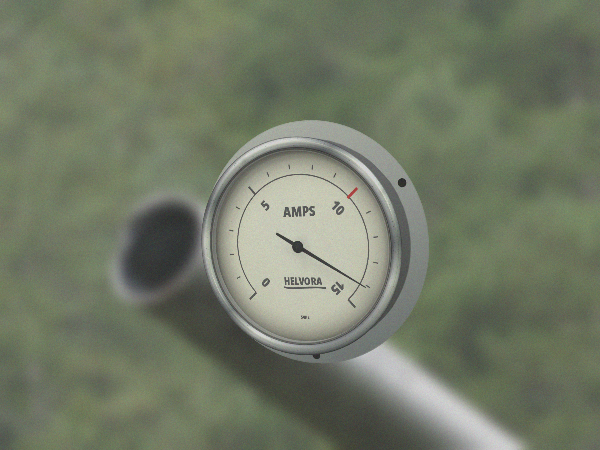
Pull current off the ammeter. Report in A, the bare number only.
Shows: 14
